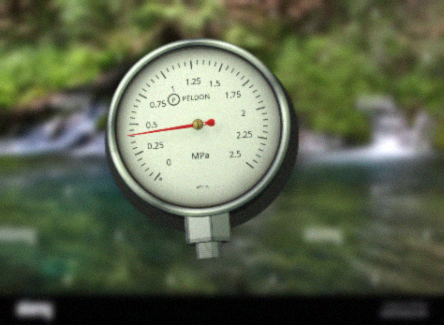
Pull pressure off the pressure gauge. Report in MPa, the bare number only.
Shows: 0.4
